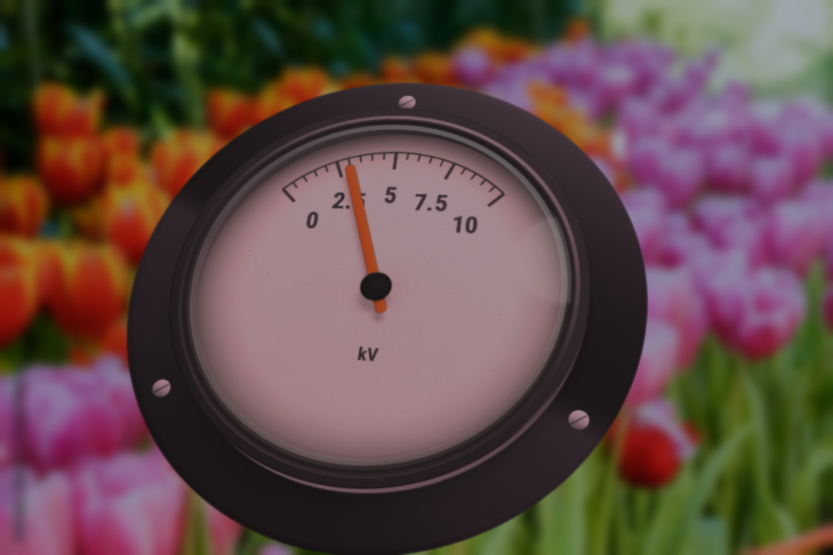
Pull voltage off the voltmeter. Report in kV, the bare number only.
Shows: 3
